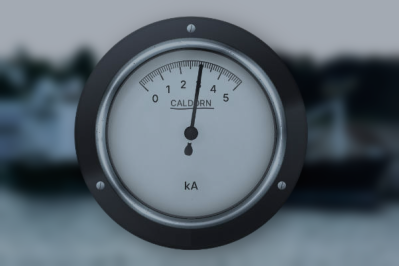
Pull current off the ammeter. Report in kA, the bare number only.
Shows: 3
